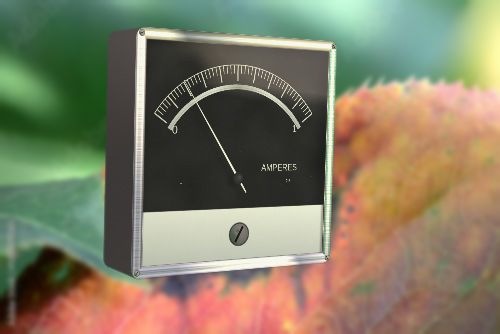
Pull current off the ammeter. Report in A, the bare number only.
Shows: 0.2
